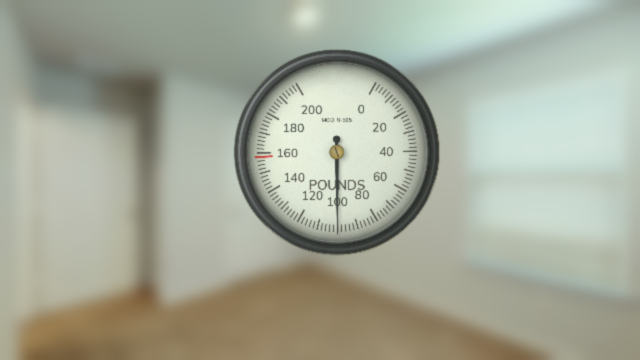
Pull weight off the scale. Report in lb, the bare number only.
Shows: 100
